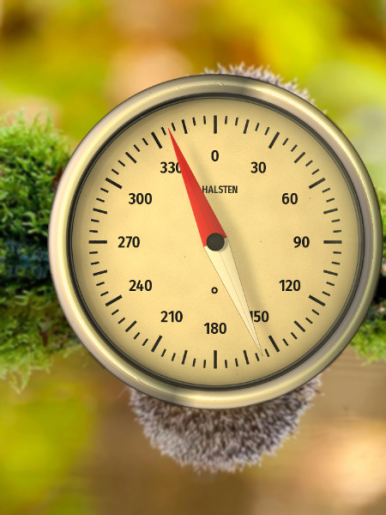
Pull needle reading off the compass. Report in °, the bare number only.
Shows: 337.5
